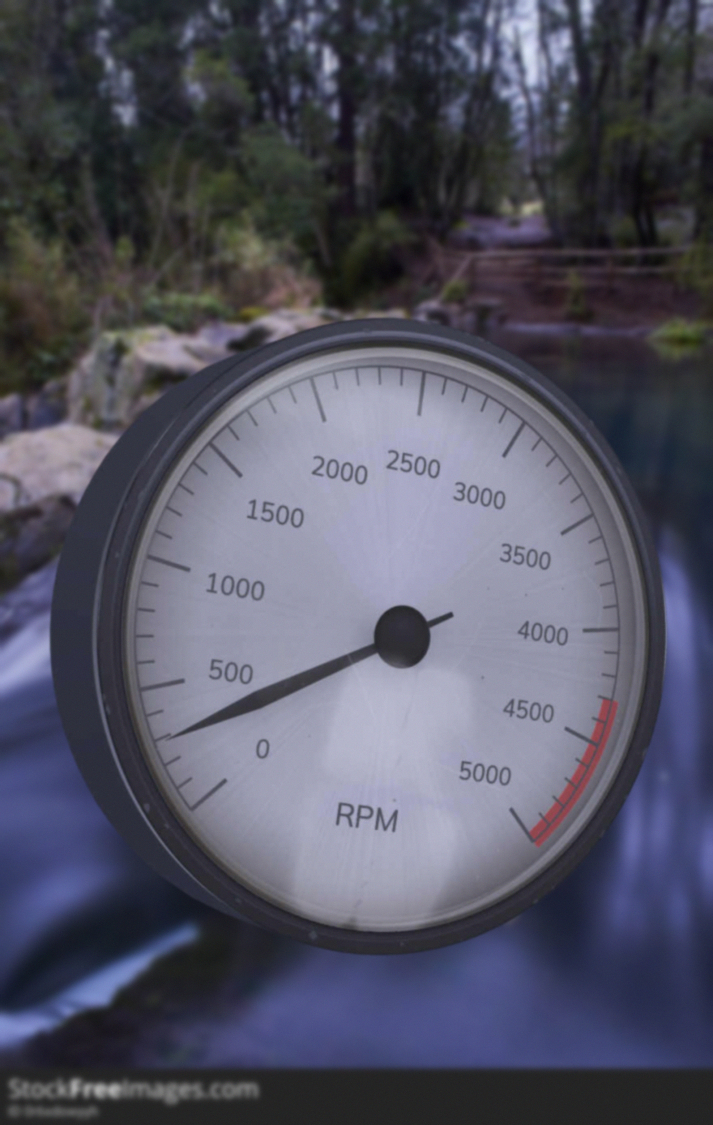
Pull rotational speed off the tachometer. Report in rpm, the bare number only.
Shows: 300
